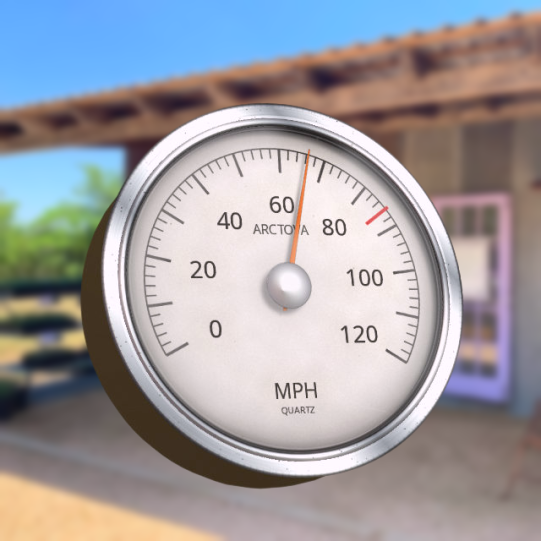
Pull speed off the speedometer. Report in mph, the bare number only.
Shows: 66
